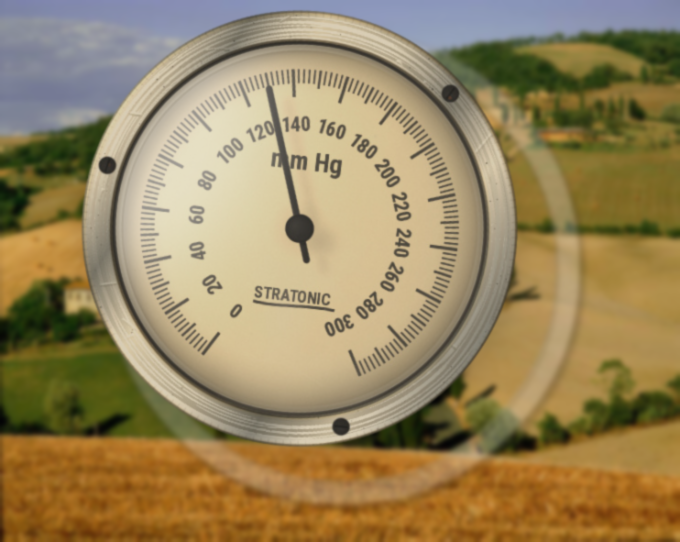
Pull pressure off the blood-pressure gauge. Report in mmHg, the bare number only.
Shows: 130
